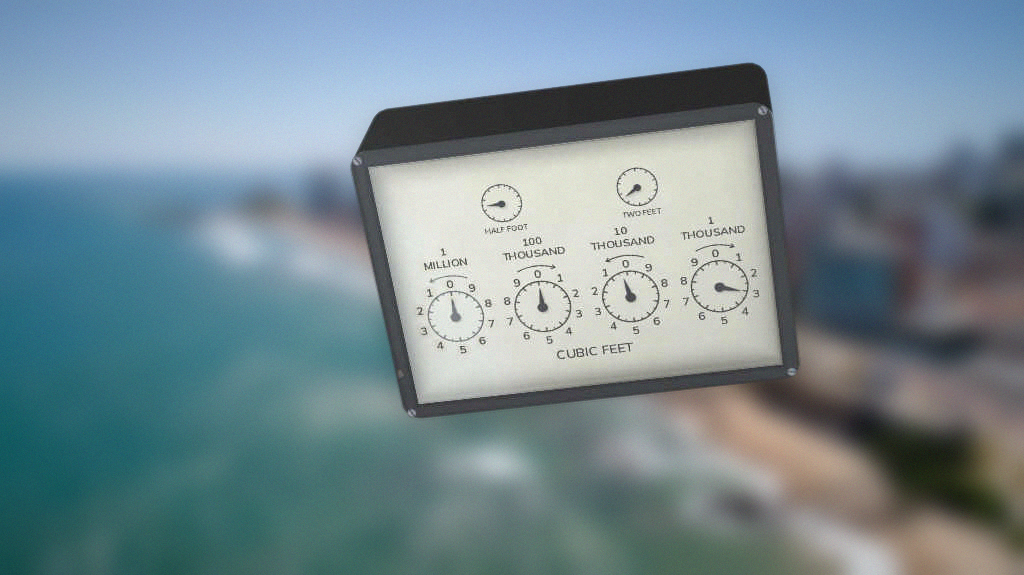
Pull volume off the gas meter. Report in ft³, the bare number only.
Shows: 300
